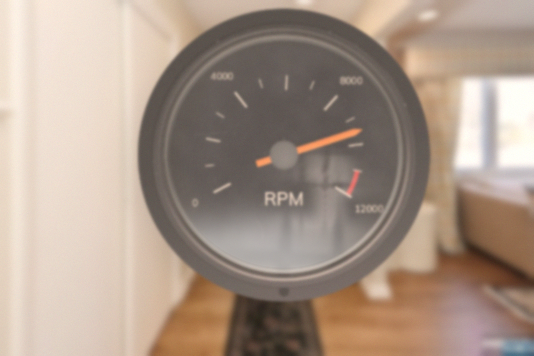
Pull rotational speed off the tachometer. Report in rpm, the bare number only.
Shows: 9500
